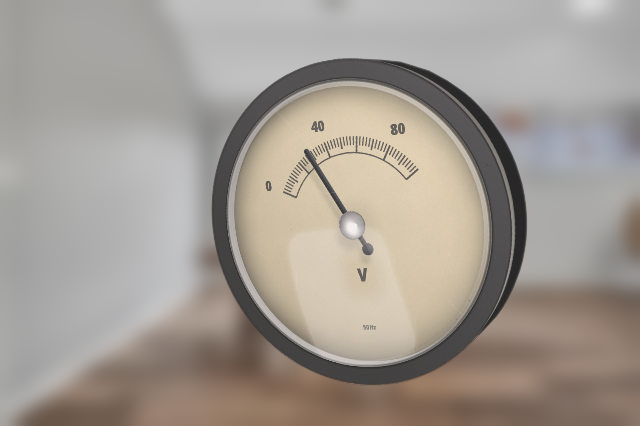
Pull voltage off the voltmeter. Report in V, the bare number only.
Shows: 30
